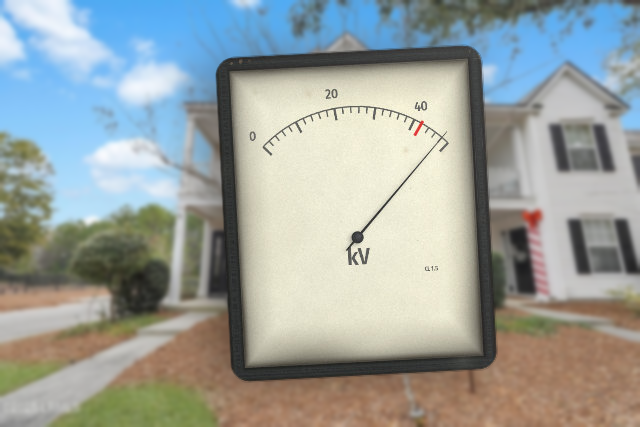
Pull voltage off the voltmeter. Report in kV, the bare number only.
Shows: 48
